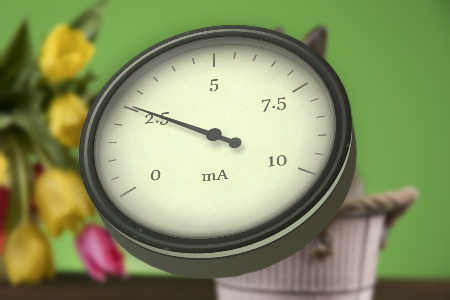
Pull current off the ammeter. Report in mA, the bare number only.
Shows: 2.5
